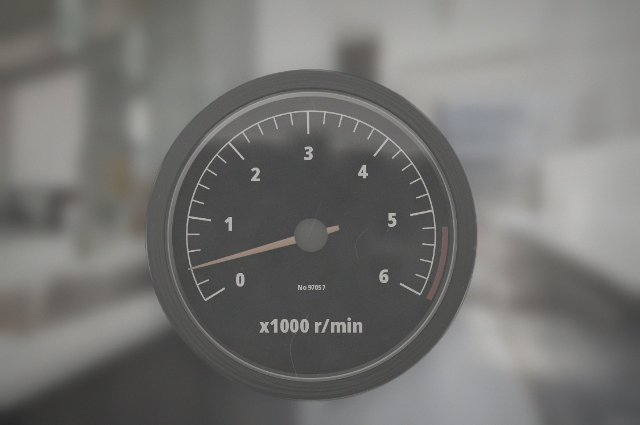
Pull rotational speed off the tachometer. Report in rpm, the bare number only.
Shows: 400
